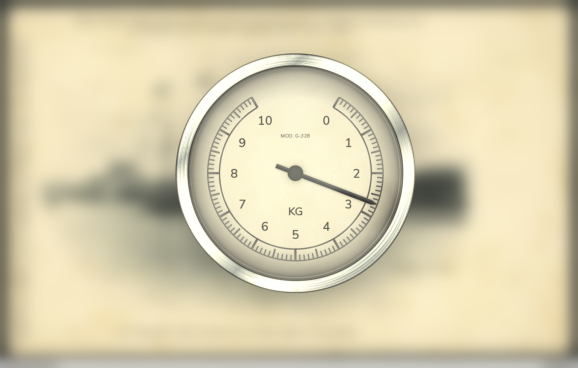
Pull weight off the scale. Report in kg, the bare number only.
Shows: 2.7
